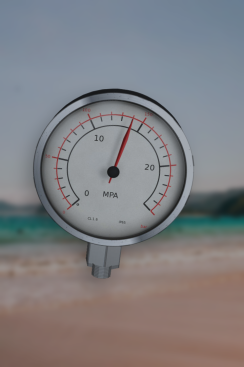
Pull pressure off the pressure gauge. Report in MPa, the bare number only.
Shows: 14
